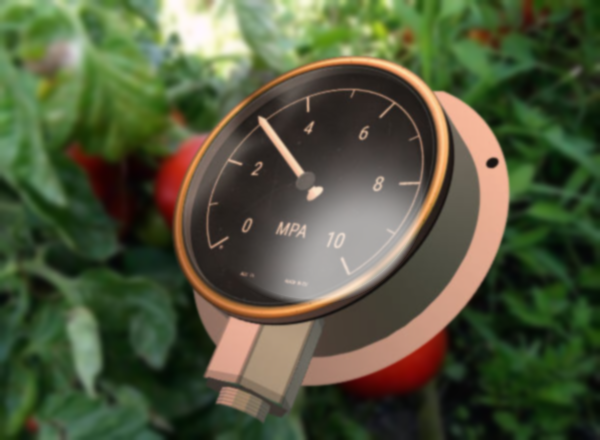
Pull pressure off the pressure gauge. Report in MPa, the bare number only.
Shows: 3
